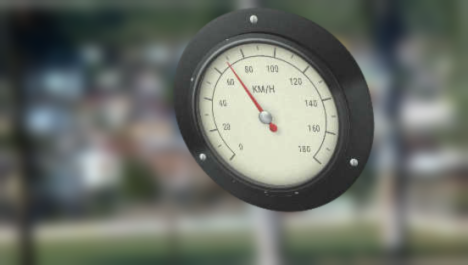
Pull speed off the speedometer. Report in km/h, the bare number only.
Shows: 70
